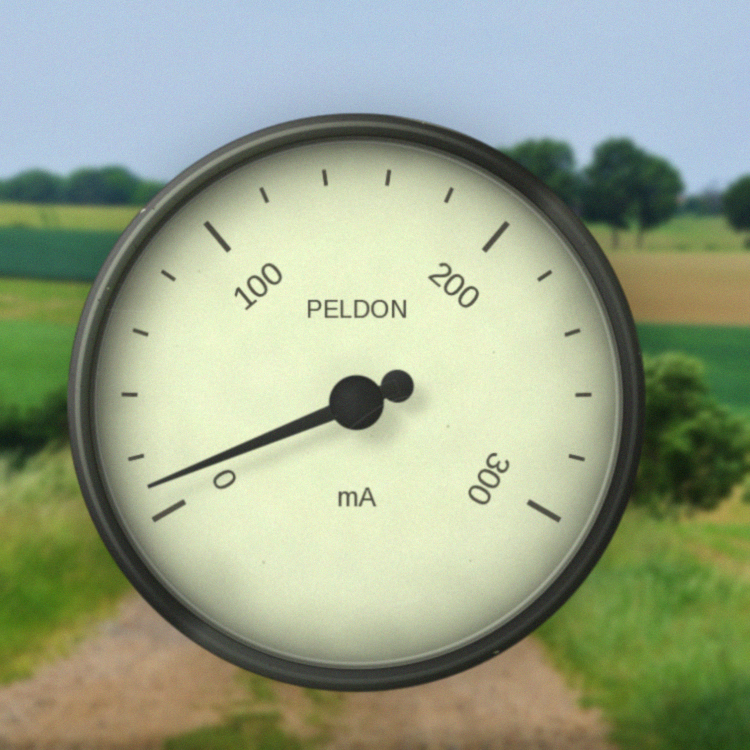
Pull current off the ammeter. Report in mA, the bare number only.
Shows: 10
